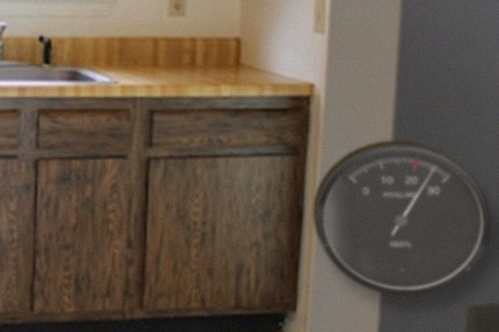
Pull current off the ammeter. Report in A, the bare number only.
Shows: 25
